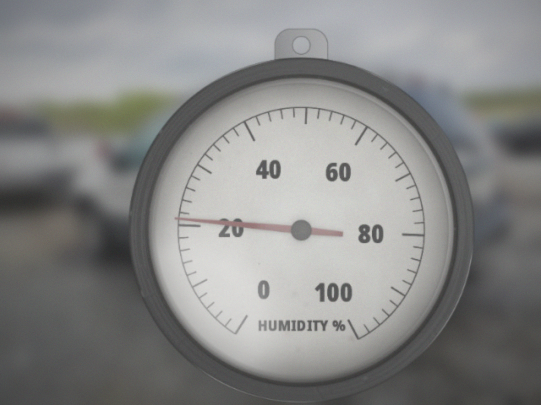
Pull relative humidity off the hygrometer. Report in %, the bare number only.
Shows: 21
